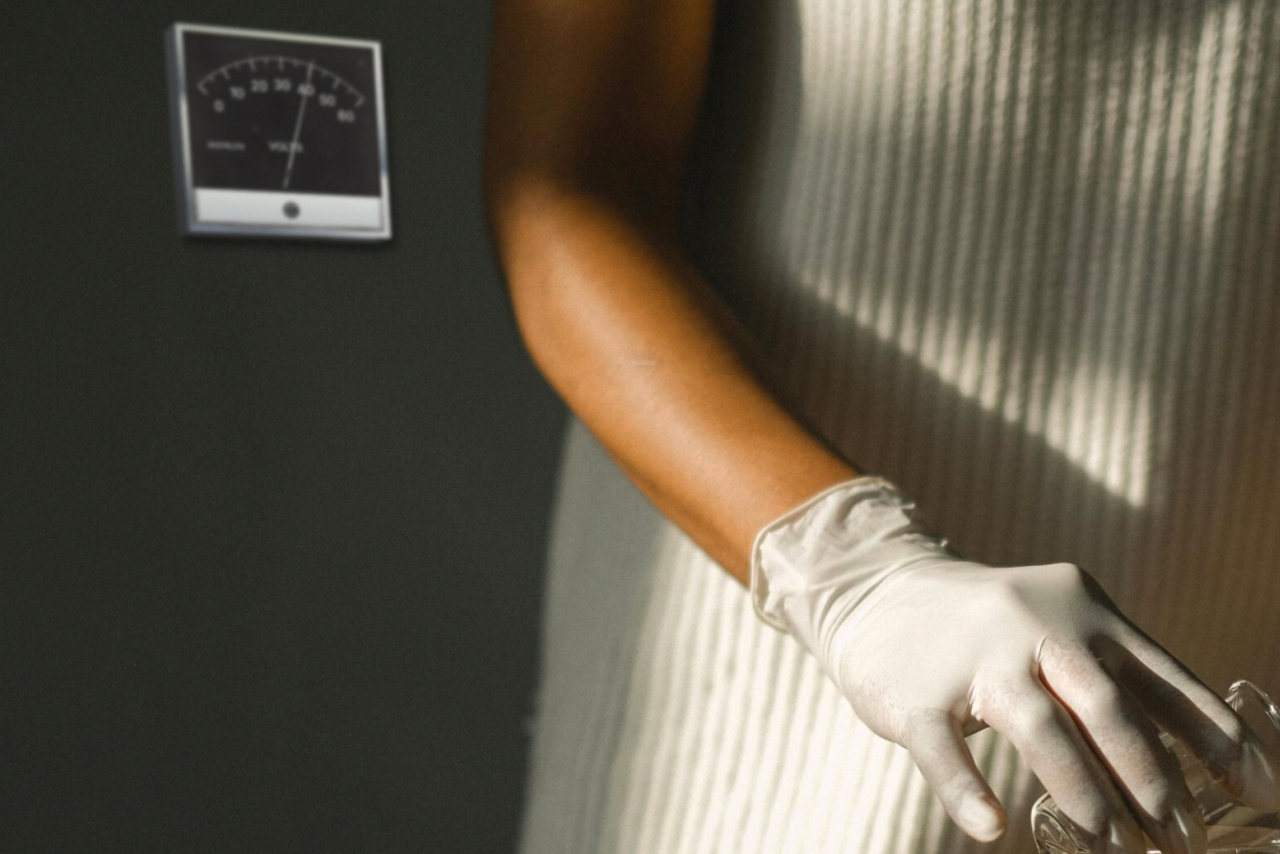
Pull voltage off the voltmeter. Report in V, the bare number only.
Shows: 40
